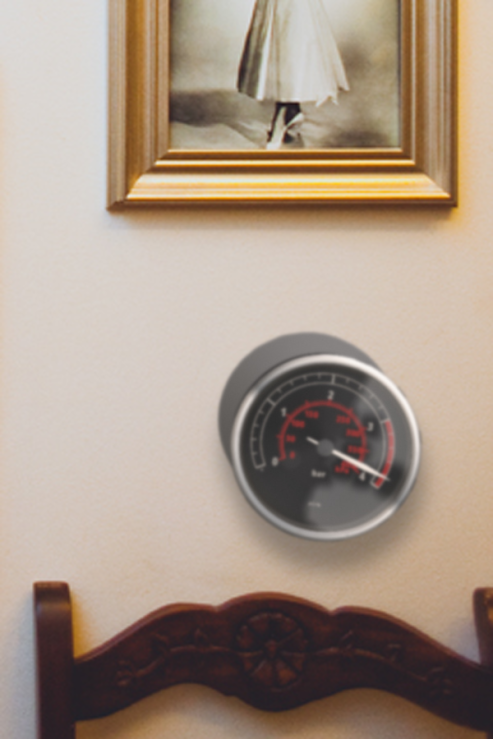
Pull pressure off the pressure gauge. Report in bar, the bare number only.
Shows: 3.8
